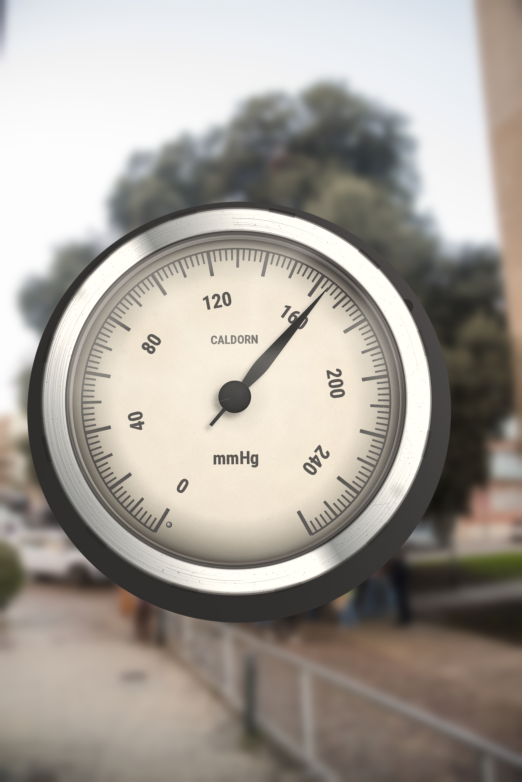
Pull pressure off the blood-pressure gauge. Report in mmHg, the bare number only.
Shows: 164
